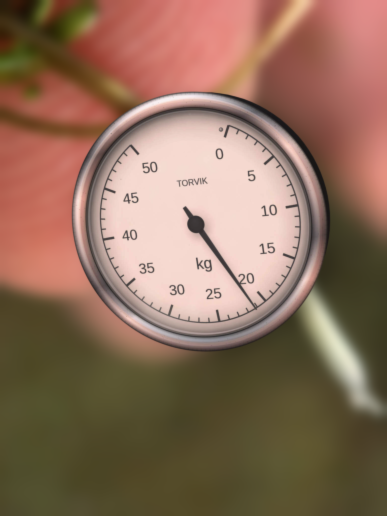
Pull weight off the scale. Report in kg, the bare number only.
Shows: 21
